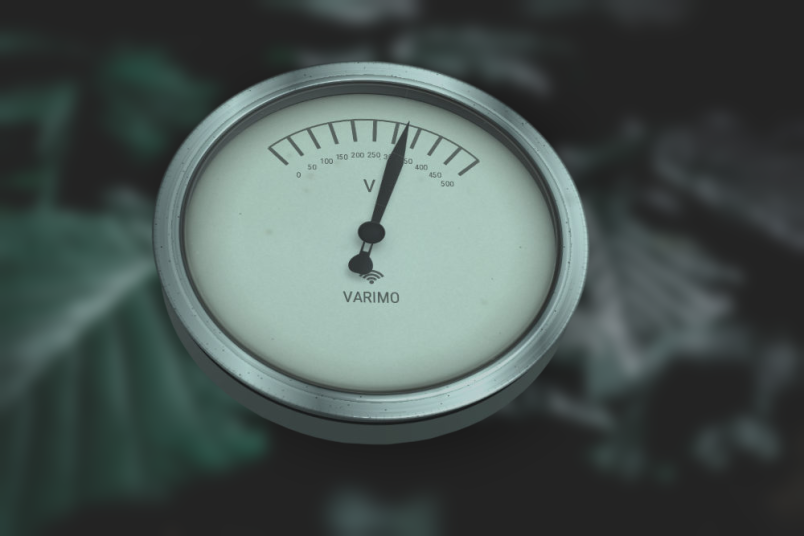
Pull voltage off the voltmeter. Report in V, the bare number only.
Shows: 325
